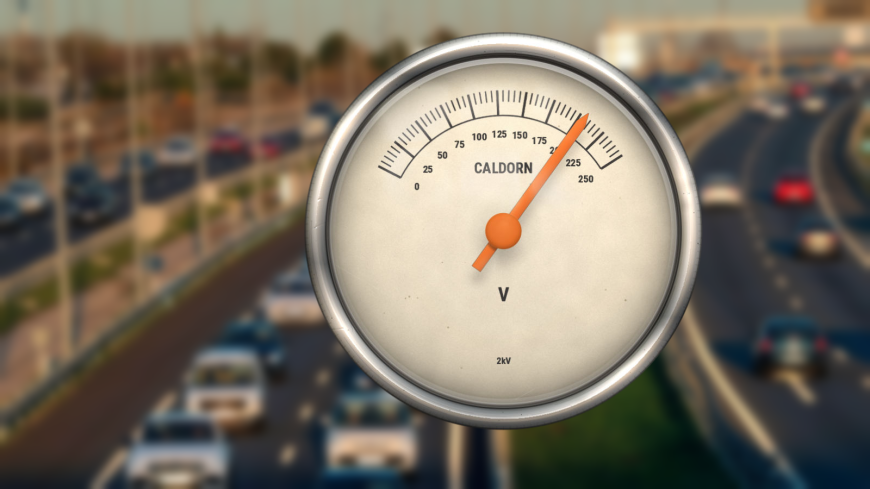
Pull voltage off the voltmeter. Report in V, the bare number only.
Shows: 205
